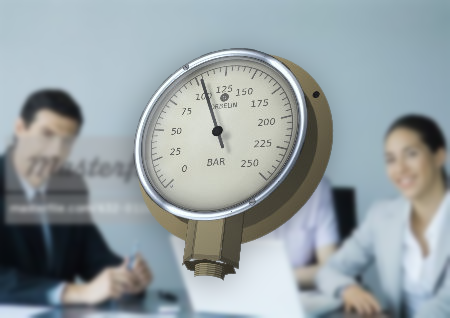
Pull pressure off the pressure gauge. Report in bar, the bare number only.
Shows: 105
